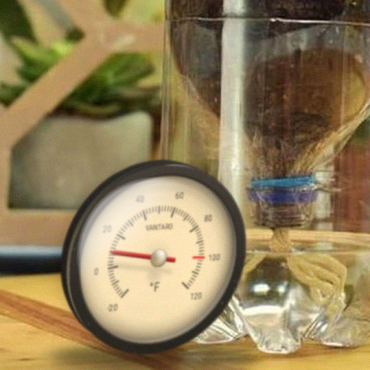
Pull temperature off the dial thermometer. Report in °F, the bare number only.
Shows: 10
